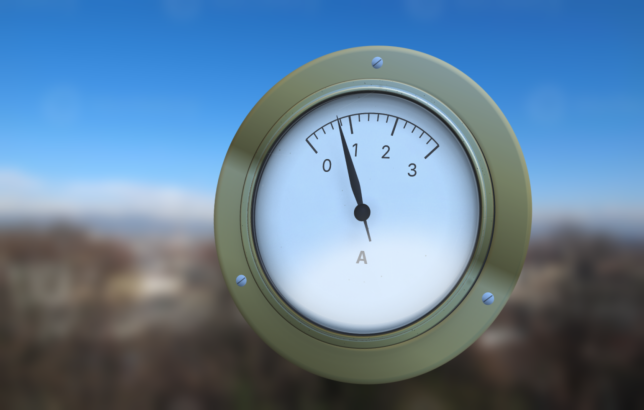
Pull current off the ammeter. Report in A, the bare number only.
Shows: 0.8
